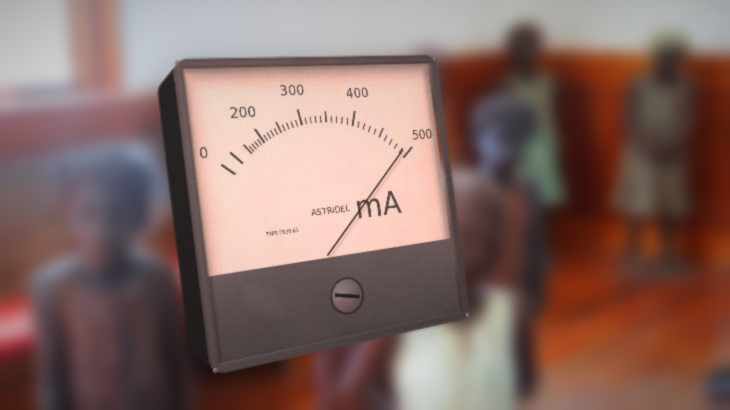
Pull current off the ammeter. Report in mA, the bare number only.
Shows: 490
